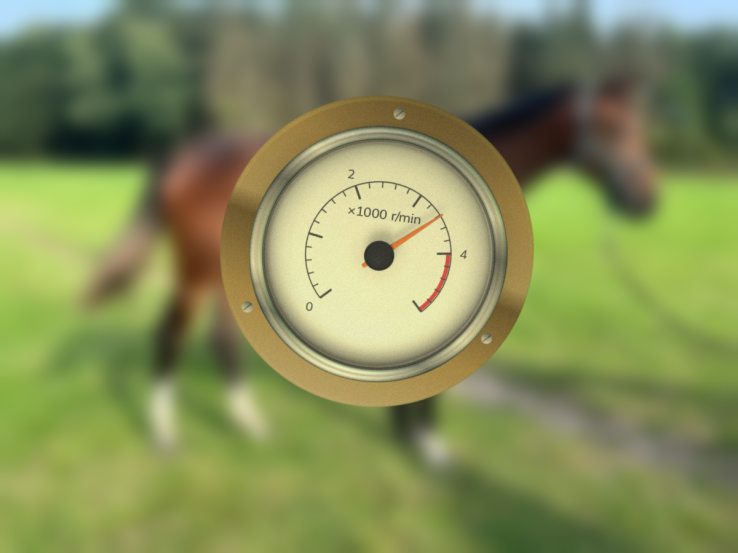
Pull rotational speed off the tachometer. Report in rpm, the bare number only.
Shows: 3400
